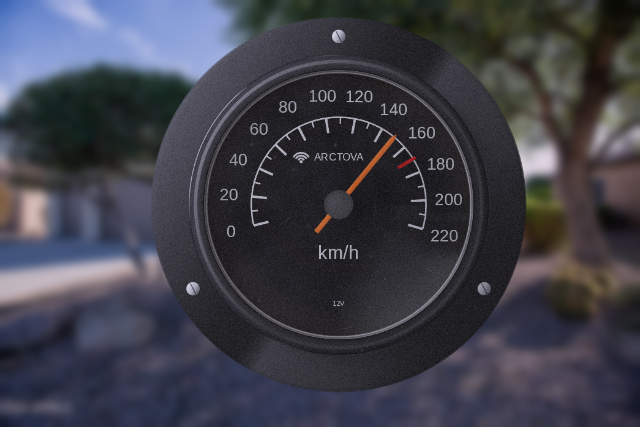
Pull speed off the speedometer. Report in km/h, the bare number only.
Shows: 150
